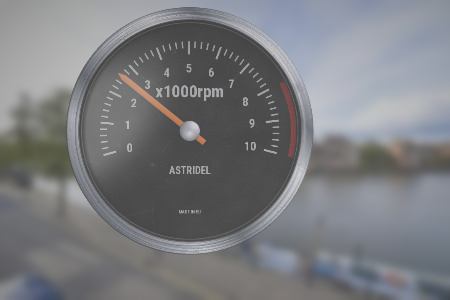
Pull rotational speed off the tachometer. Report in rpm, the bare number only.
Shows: 2600
